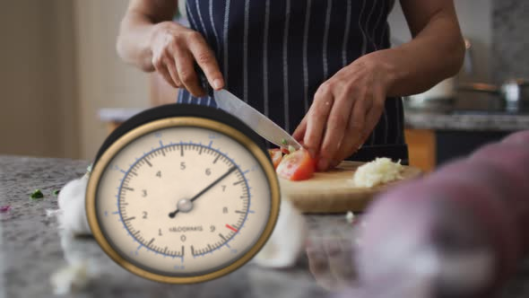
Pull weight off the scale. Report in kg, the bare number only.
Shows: 6.5
